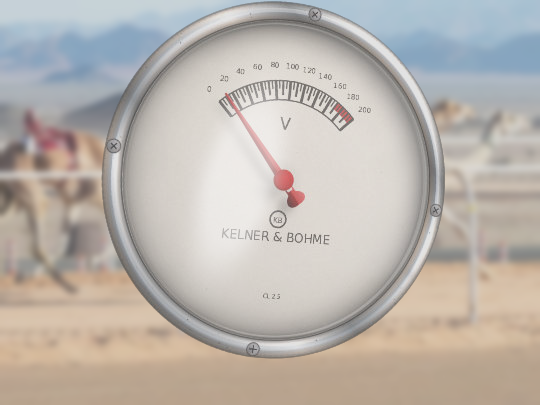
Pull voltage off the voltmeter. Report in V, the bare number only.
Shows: 10
